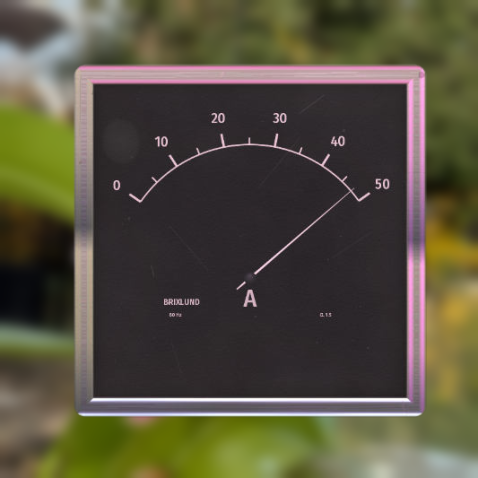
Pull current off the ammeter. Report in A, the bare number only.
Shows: 47.5
